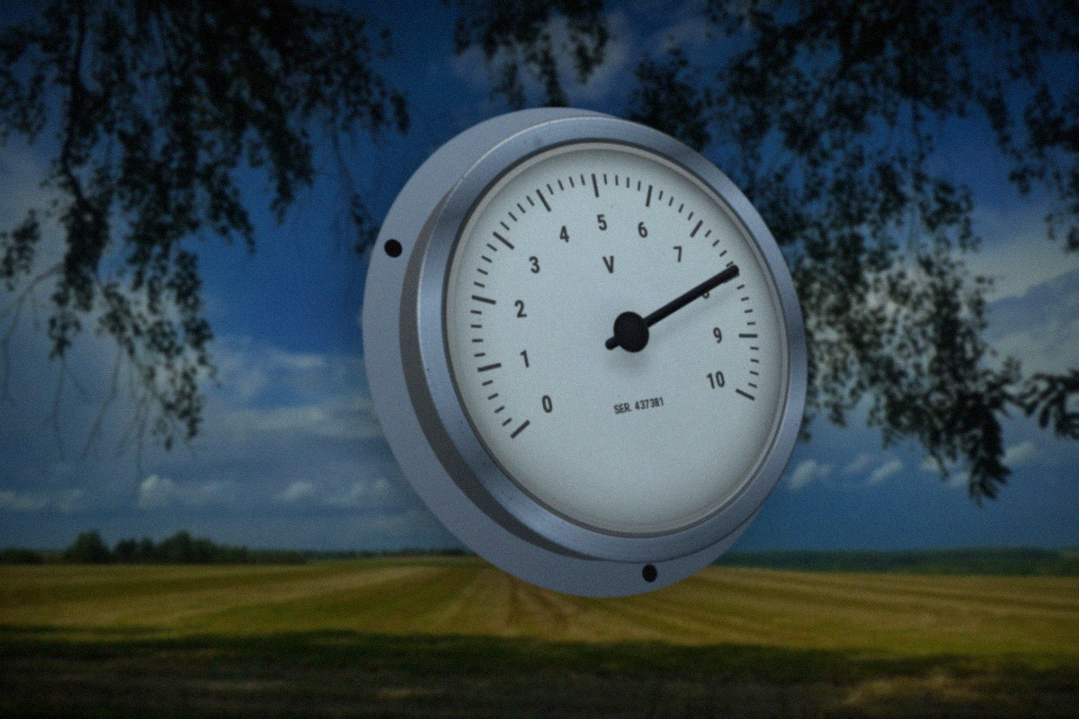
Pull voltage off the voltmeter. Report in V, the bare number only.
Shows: 7.9
